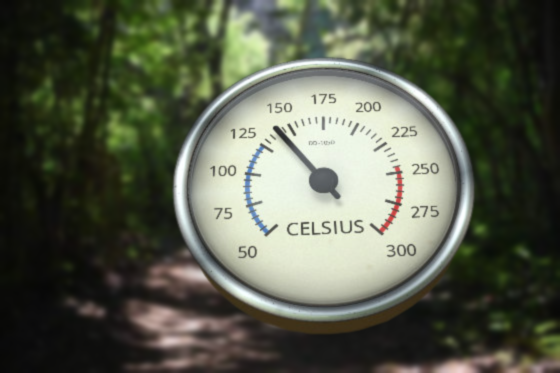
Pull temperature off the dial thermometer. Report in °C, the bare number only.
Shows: 140
